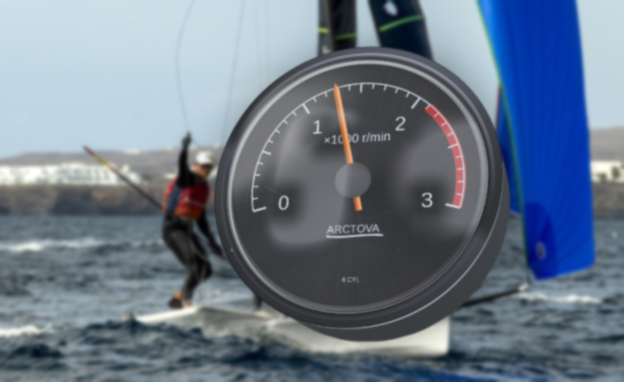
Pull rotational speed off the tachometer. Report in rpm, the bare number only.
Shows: 1300
